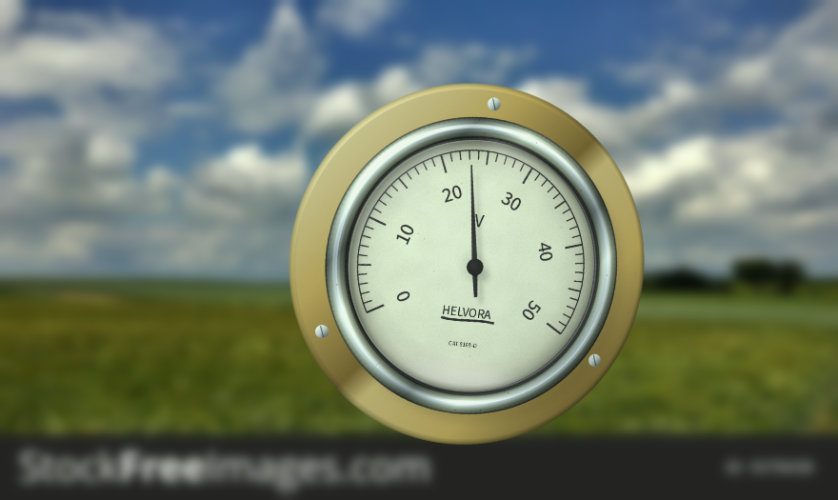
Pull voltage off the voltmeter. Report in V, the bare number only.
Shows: 23
